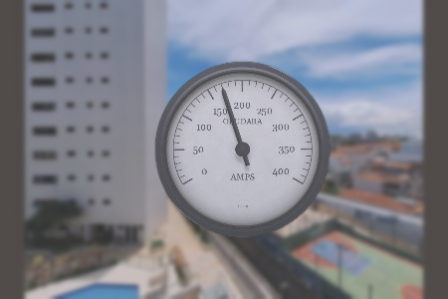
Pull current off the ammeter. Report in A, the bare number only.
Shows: 170
